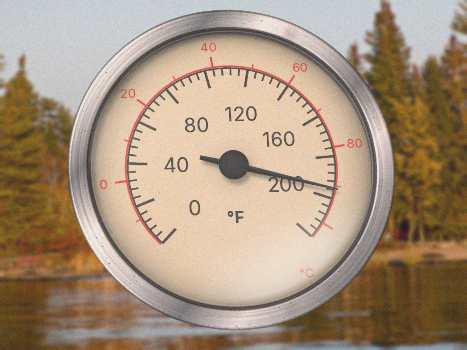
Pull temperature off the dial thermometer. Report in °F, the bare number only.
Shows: 196
